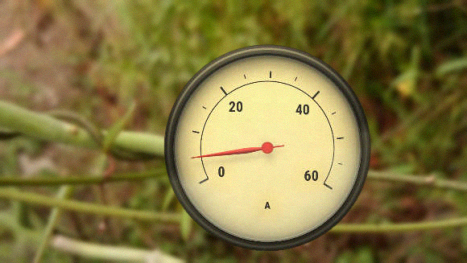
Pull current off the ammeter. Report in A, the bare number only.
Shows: 5
